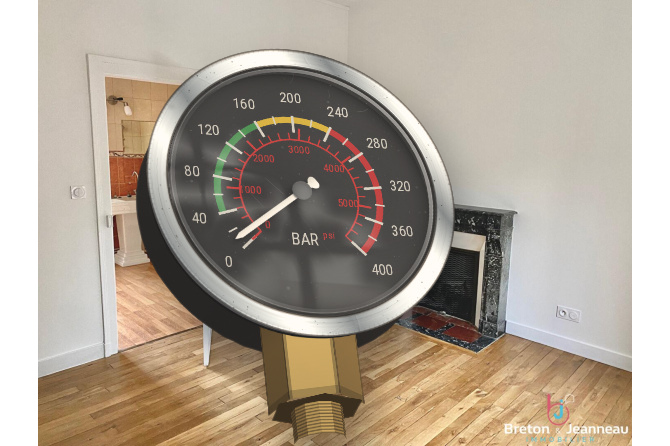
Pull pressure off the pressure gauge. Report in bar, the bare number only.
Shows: 10
